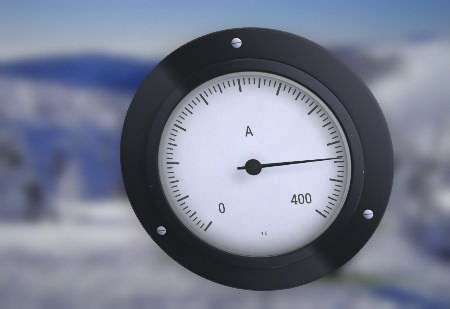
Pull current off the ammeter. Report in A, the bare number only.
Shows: 335
